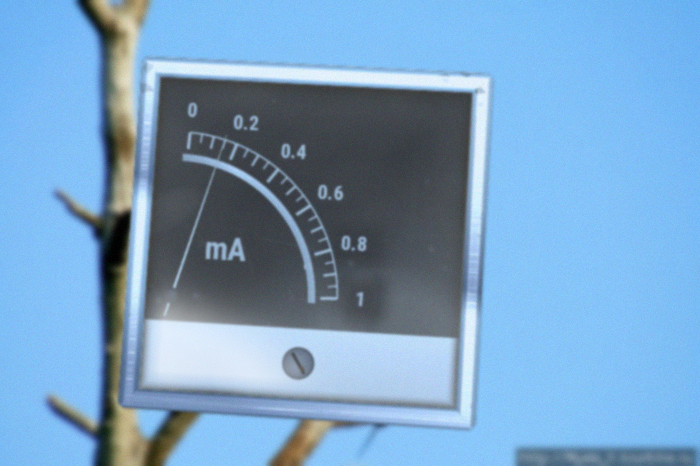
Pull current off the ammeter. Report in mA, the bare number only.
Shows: 0.15
